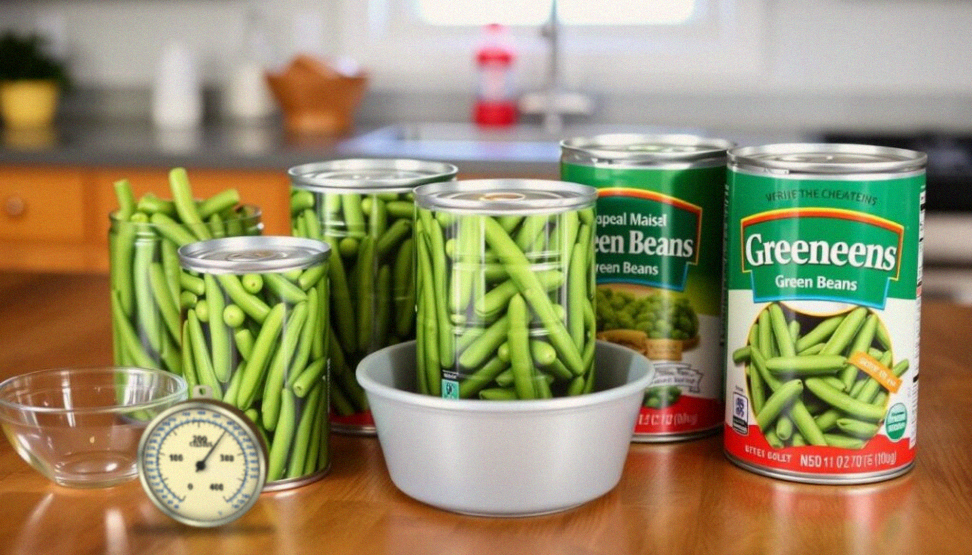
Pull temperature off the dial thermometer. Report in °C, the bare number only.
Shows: 250
